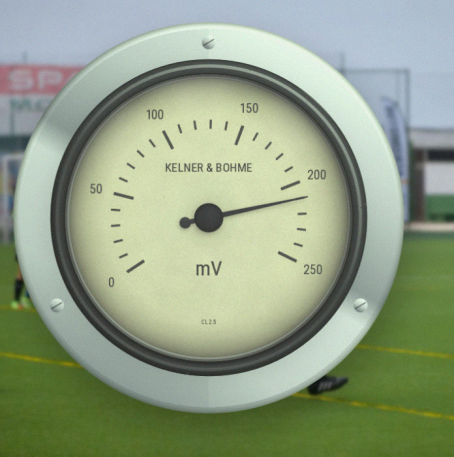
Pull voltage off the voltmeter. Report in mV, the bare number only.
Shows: 210
